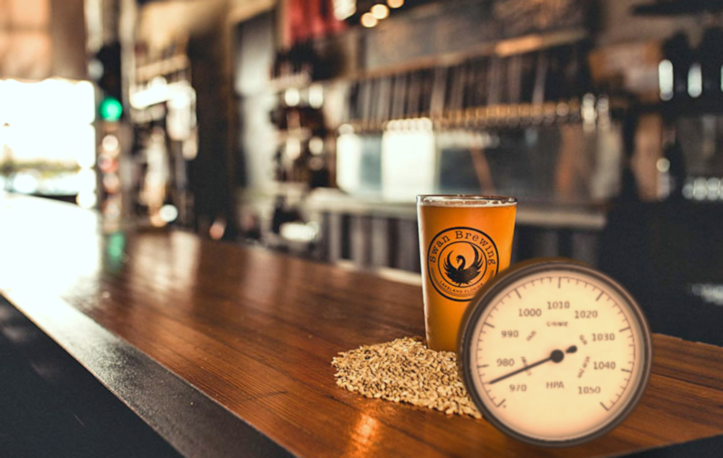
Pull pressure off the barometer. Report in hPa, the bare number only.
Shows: 976
